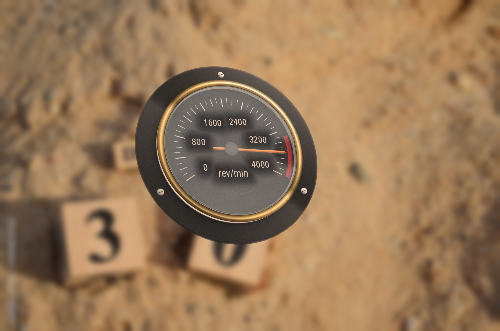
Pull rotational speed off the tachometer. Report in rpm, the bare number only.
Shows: 3600
